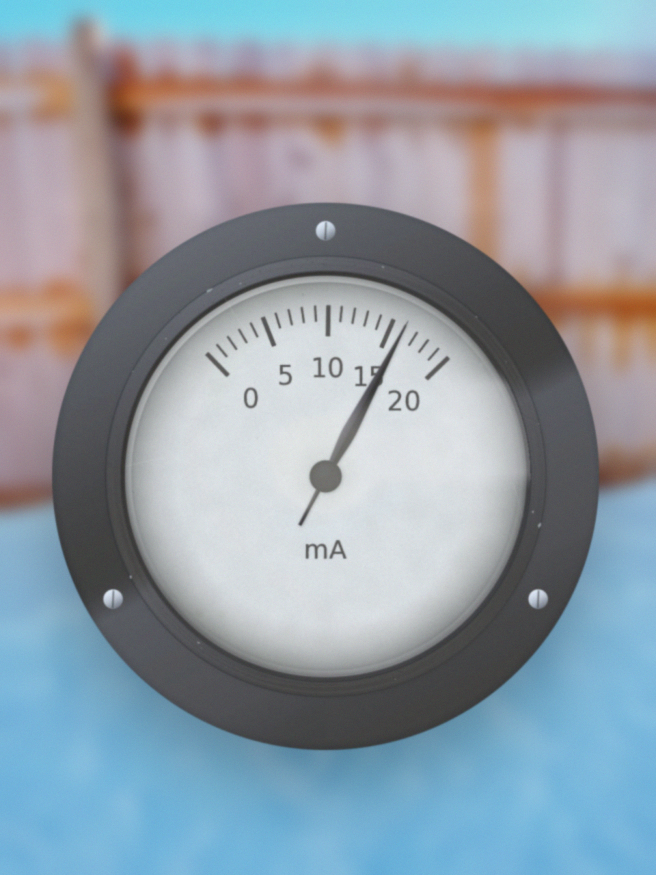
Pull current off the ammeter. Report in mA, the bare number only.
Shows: 16
